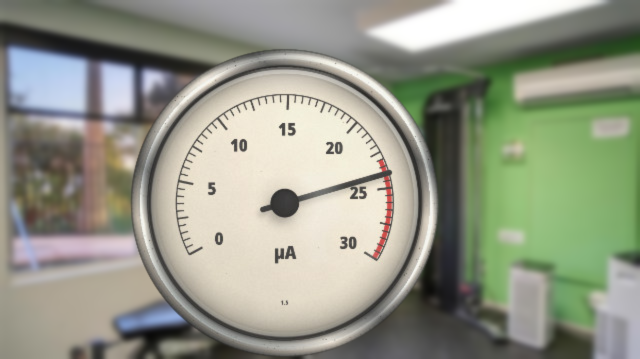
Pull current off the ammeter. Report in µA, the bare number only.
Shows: 24
